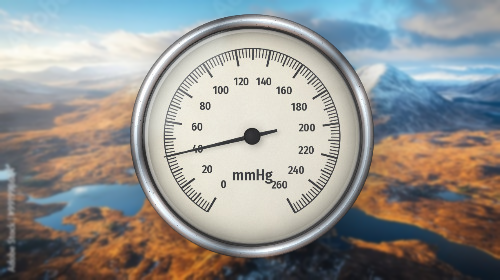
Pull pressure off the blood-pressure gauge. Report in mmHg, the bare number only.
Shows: 40
